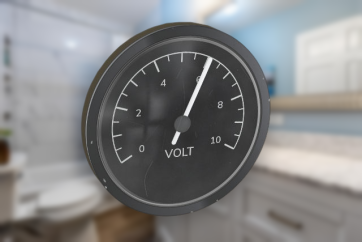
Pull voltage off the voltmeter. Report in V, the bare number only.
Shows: 6
